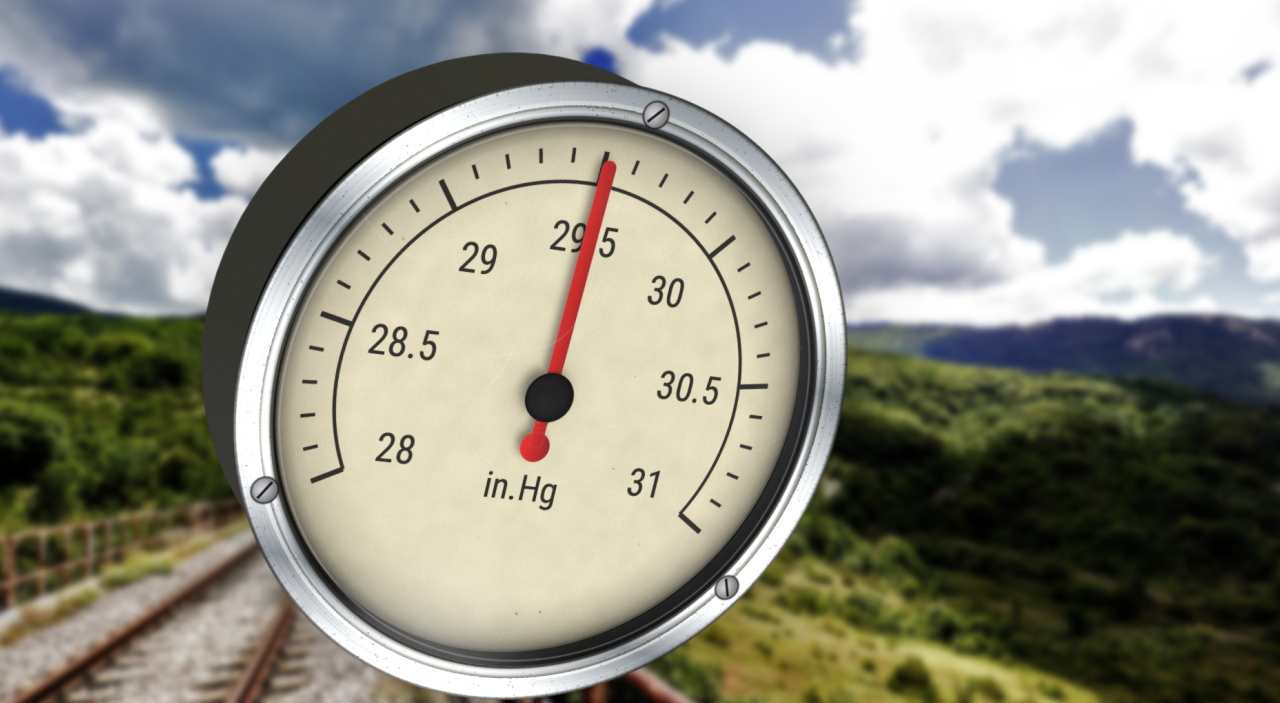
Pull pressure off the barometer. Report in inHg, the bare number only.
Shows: 29.5
